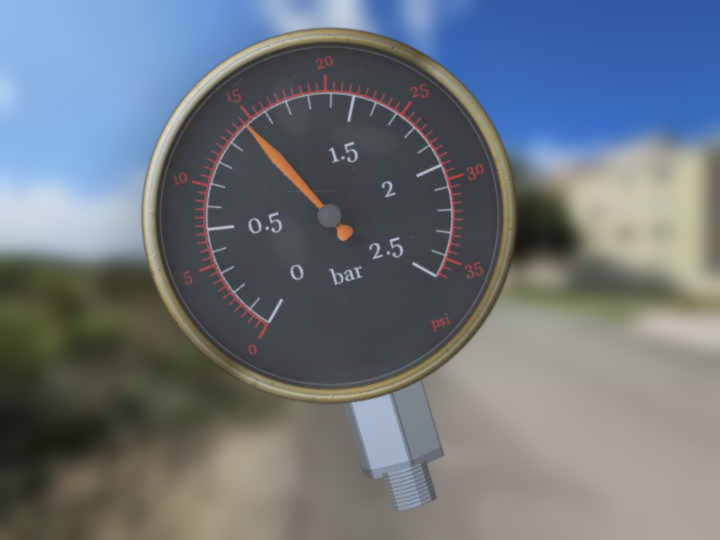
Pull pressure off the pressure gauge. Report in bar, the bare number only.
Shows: 1
